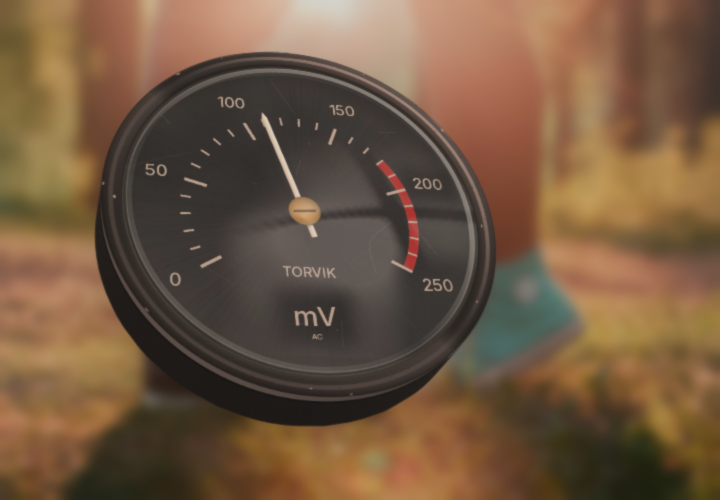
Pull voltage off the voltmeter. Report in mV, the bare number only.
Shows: 110
